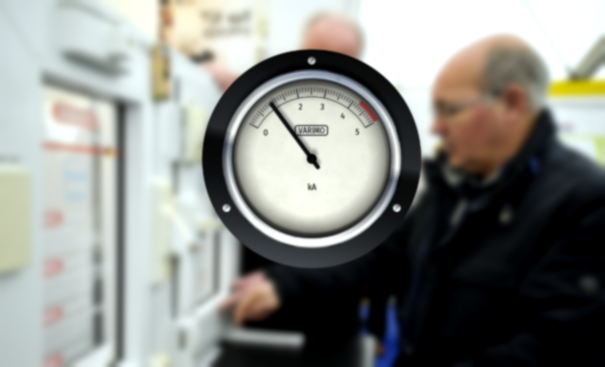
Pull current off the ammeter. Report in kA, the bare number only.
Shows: 1
